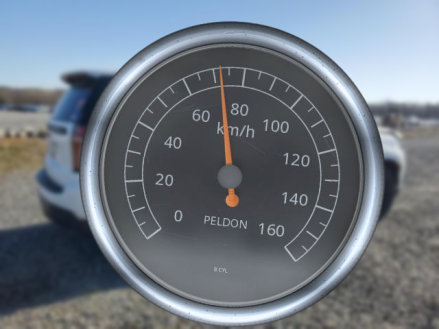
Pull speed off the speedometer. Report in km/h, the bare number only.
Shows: 72.5
